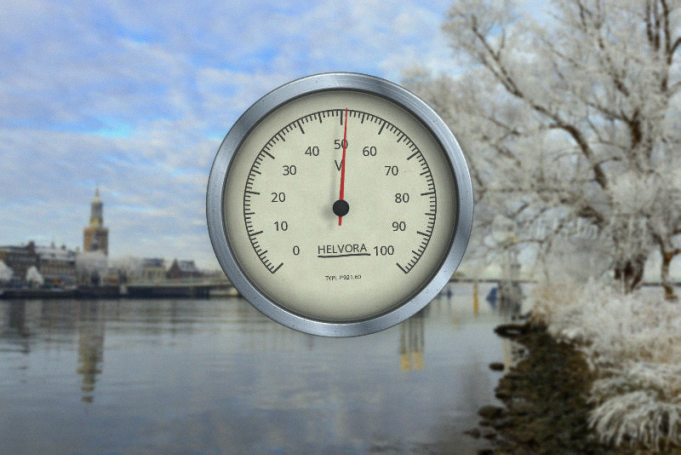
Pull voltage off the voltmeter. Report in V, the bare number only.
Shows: 51
